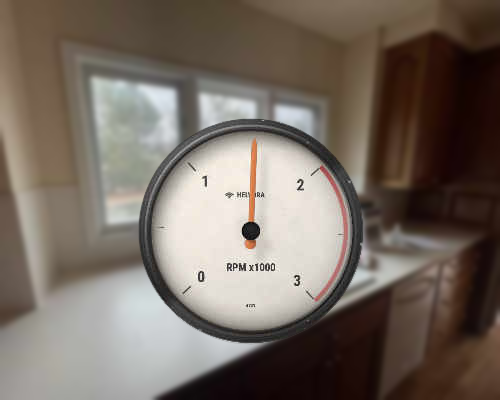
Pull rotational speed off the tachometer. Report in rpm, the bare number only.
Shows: 1500
